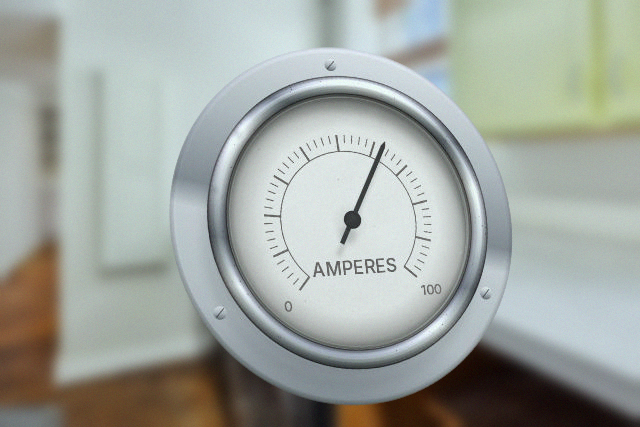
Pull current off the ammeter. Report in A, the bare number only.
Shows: 62
